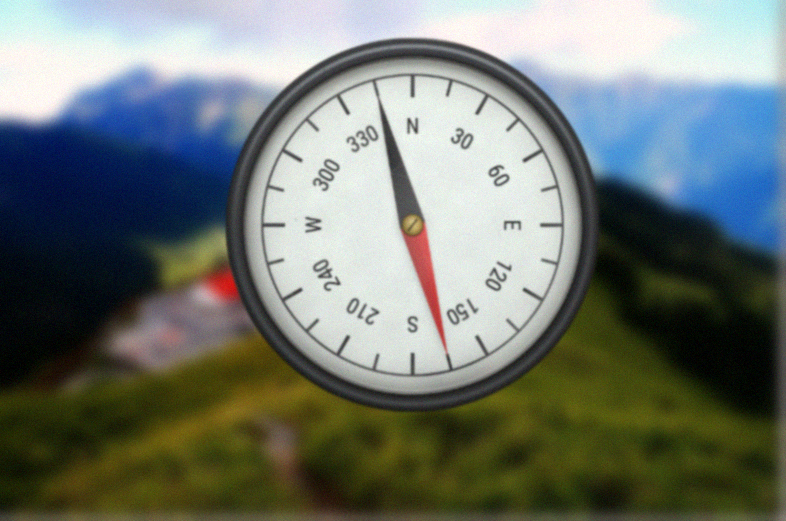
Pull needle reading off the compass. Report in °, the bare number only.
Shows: 165
